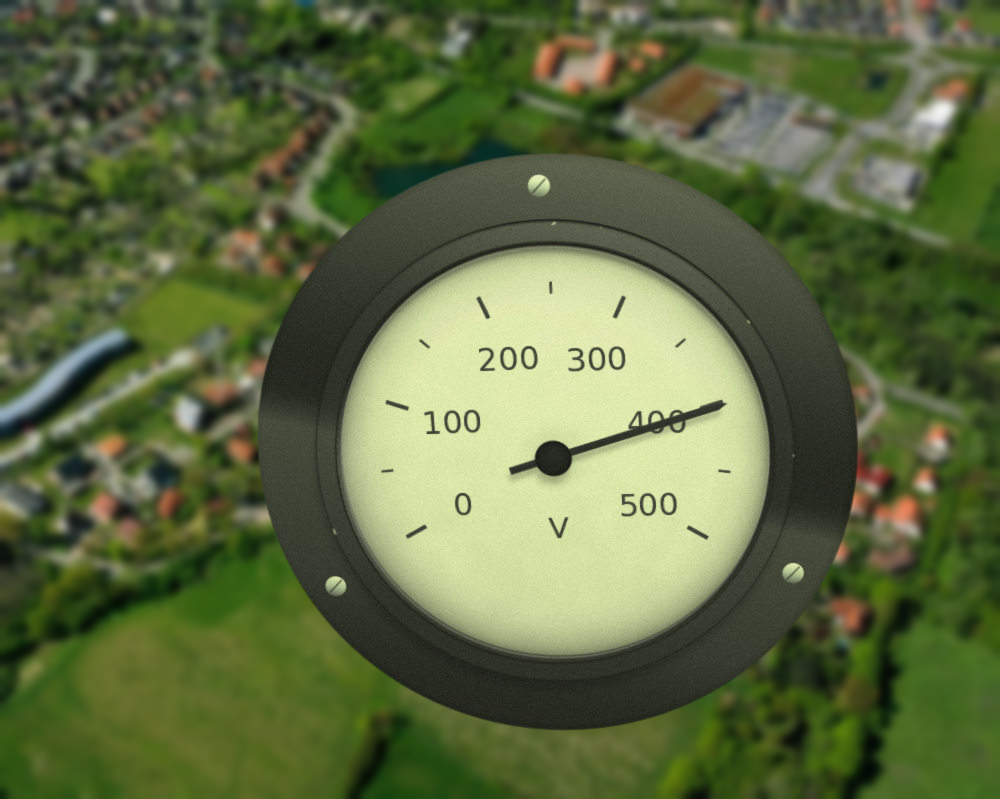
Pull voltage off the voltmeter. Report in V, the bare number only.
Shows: 400
